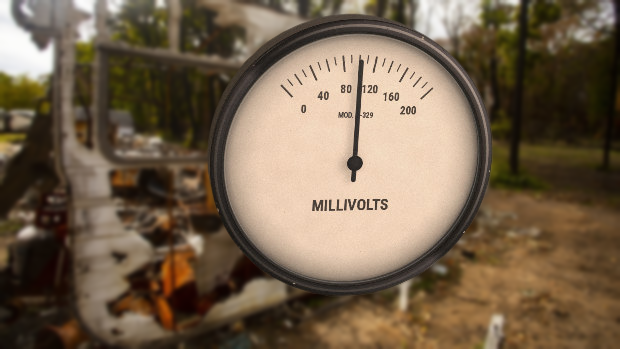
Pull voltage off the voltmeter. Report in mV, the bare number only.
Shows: 100
